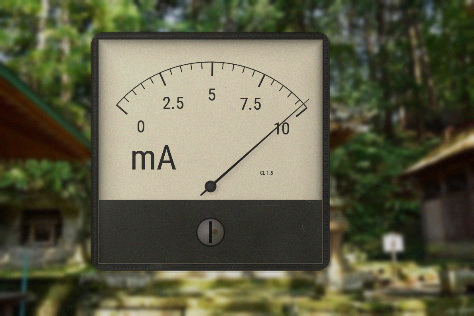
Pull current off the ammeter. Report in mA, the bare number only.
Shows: 9.75
